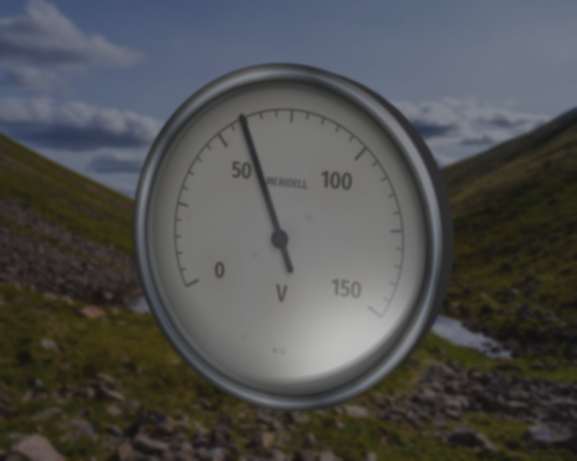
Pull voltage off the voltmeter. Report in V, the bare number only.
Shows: 60
